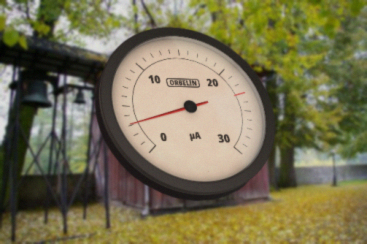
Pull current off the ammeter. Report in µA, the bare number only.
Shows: 3
